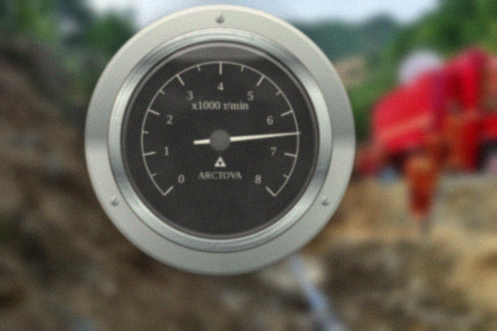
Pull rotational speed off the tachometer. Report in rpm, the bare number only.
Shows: 6500
